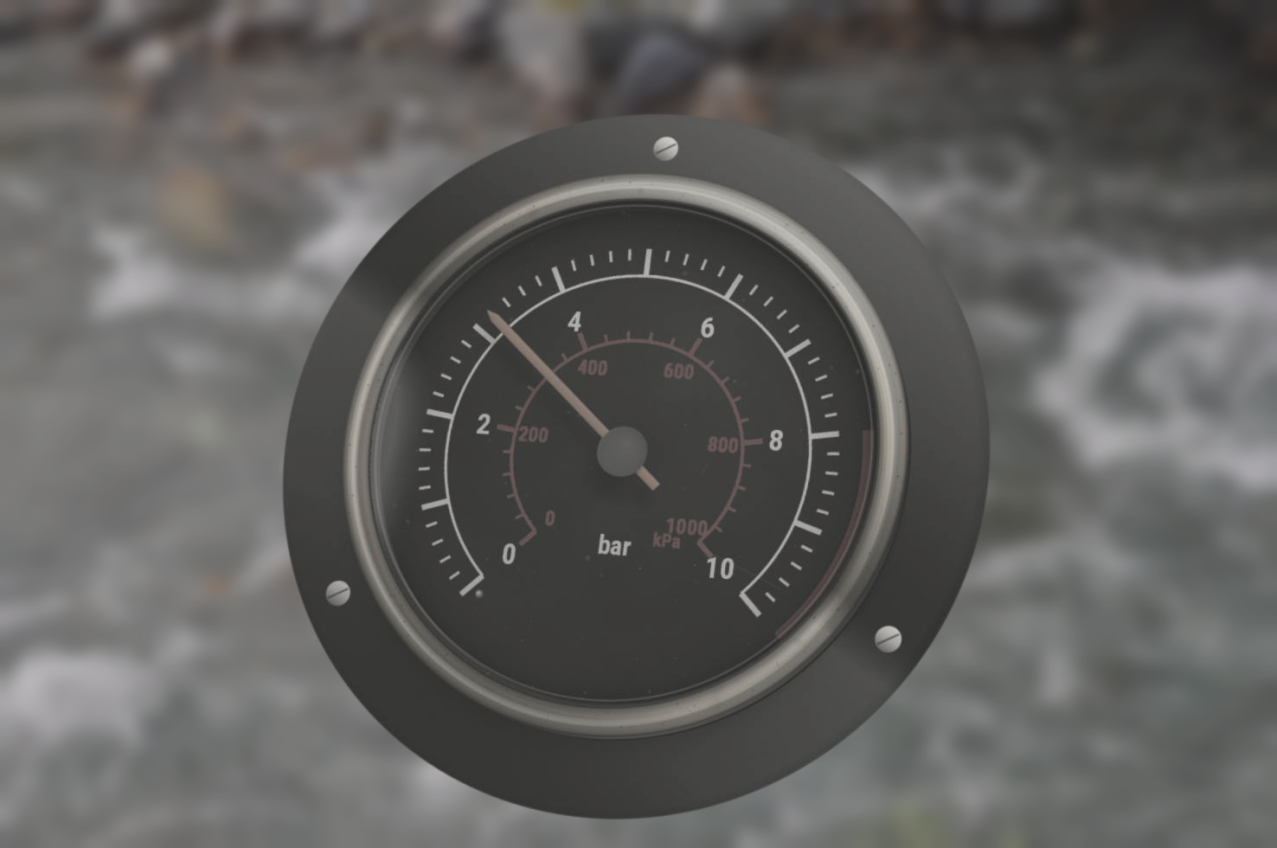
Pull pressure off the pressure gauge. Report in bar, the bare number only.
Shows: 3.2
